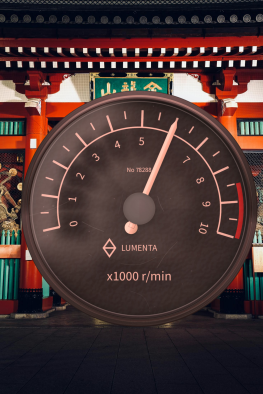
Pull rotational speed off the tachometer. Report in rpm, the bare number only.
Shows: 6000
